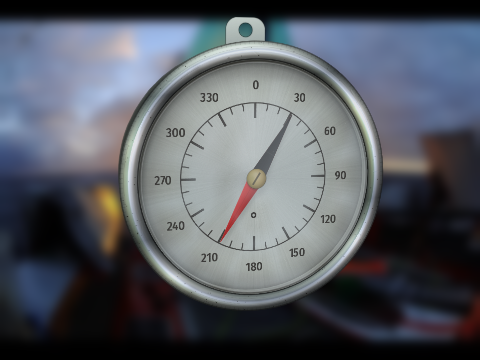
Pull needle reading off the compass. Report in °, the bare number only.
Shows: 210
